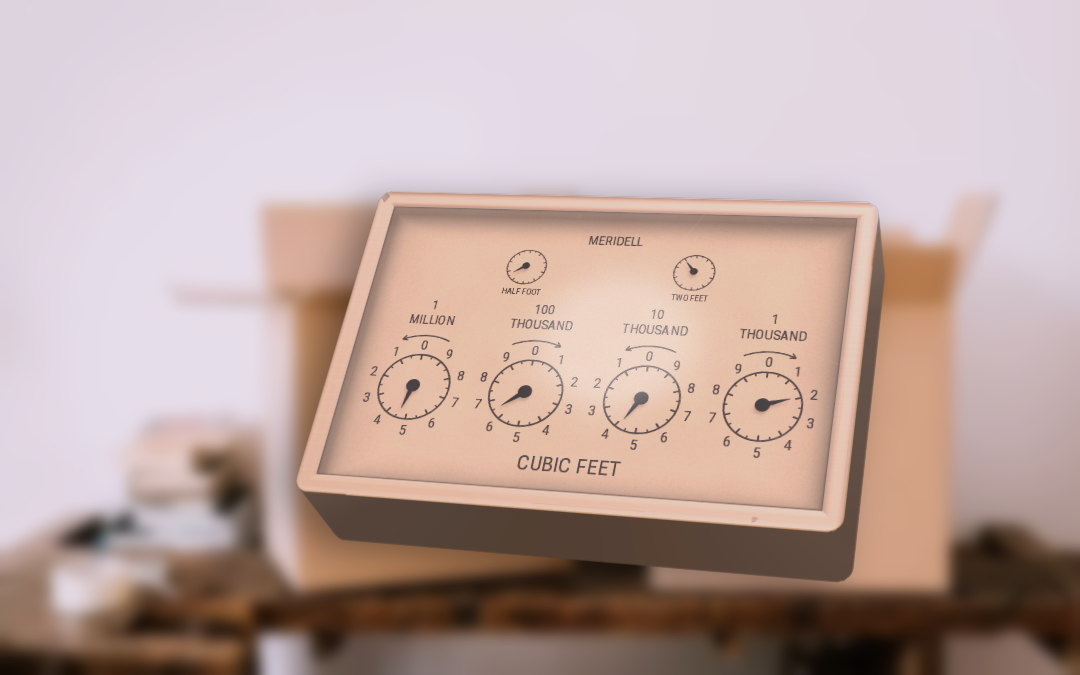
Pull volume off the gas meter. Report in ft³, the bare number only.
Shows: 464200
